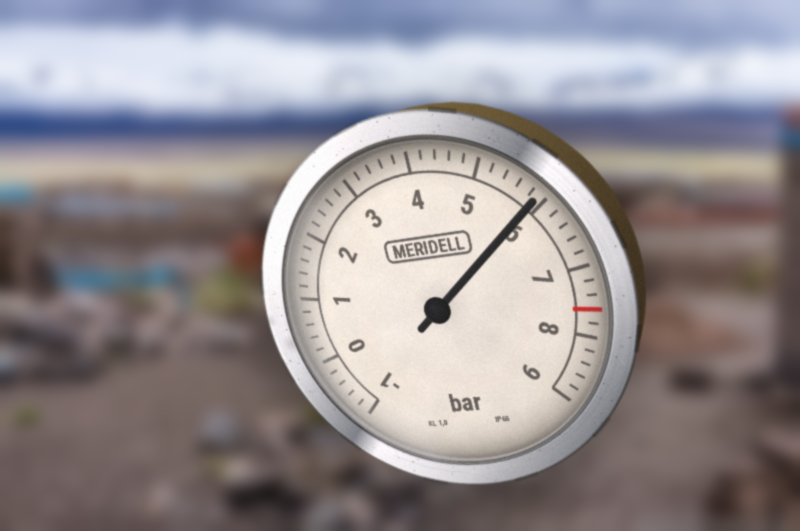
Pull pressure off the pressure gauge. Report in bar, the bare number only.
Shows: 5.9
